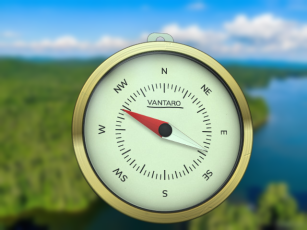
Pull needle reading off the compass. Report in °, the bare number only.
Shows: 295
